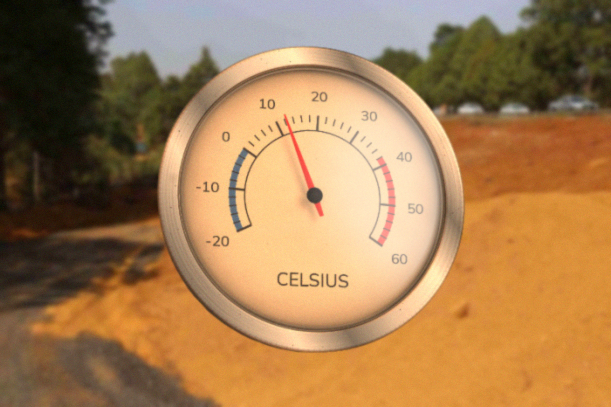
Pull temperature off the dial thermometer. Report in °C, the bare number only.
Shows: 12
